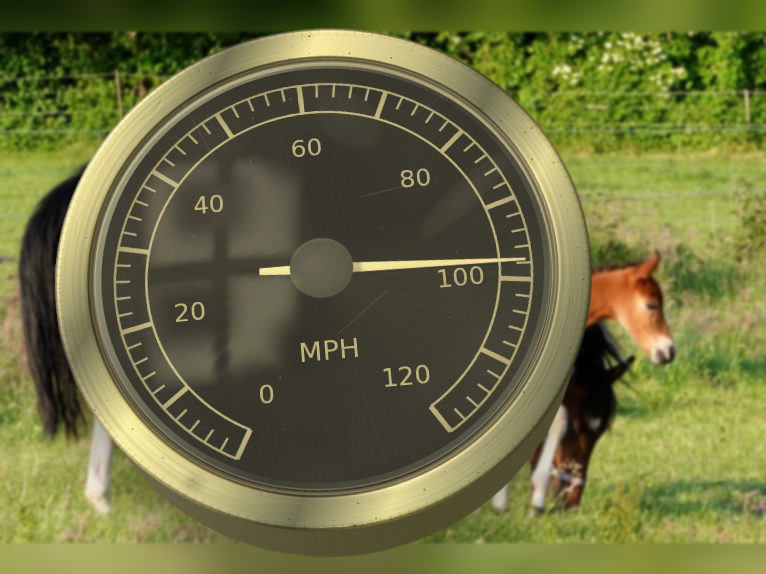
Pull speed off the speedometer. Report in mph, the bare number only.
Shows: 98
